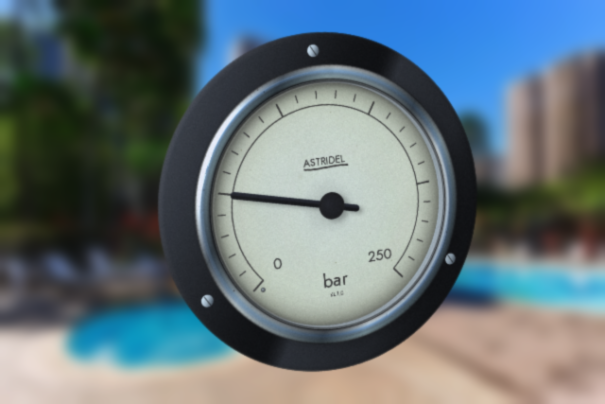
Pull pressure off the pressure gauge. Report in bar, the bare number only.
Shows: 50
